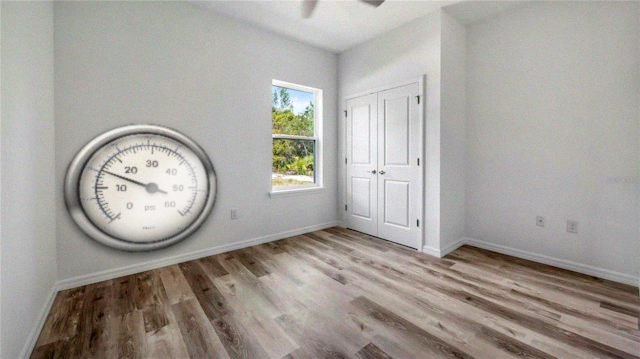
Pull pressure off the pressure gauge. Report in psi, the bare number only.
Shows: 15
